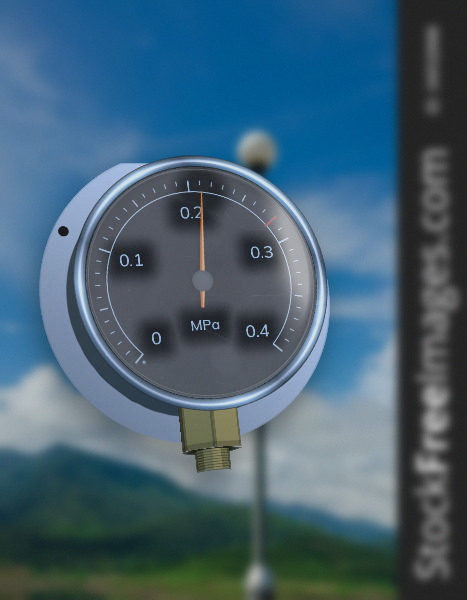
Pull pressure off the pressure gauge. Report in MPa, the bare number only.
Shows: 0.21
